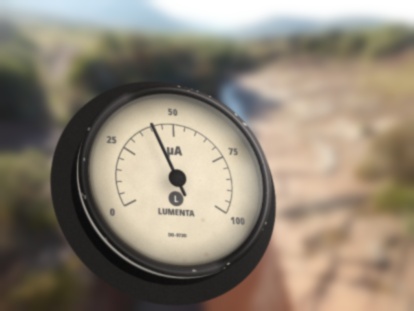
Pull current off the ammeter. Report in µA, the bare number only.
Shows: 40
